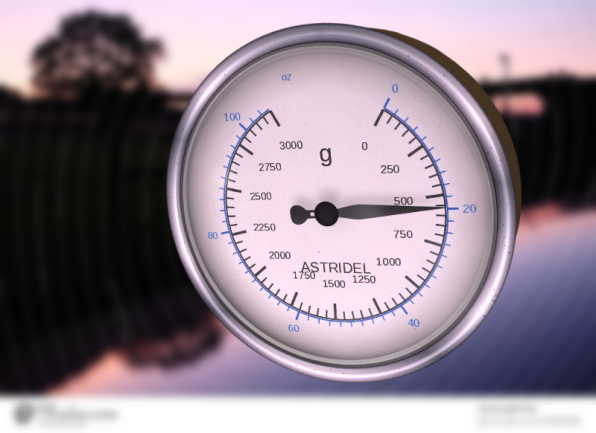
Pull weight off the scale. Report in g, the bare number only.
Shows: 550
